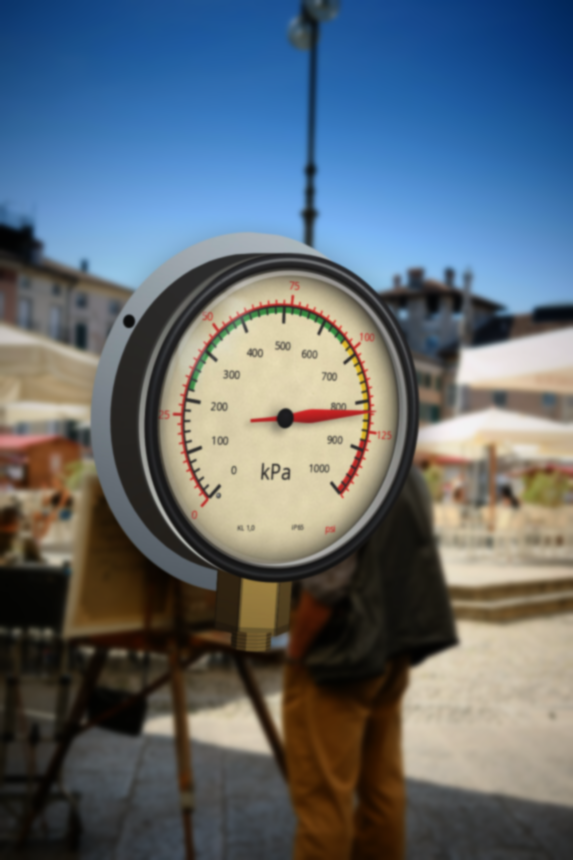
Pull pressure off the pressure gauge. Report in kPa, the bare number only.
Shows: 820
